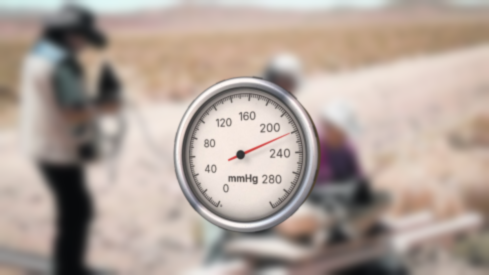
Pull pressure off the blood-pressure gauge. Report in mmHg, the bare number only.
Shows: 220
